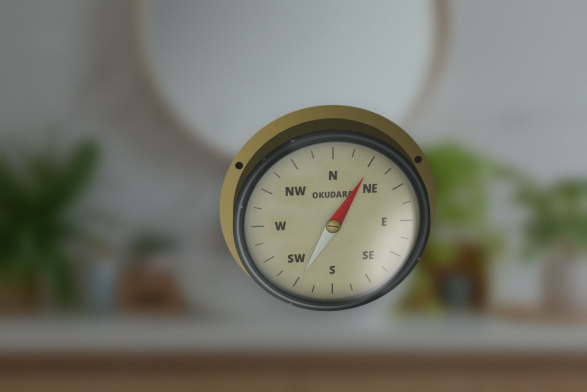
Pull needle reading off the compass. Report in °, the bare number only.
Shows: 30
